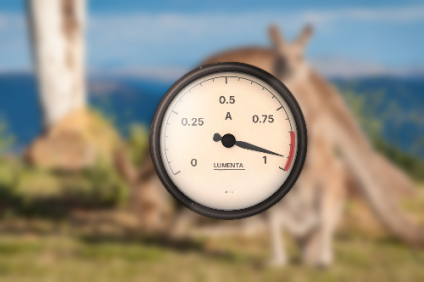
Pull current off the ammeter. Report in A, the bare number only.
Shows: 0.95
